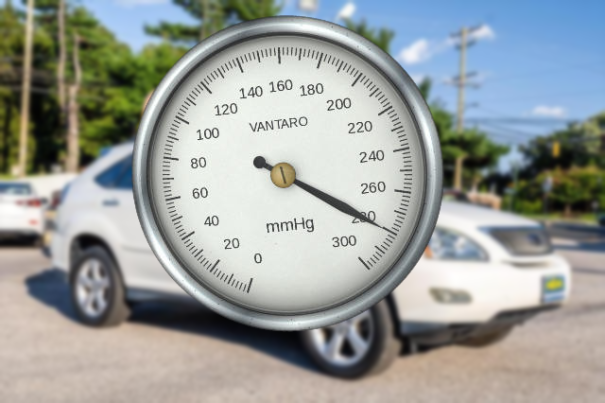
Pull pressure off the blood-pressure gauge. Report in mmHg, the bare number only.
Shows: 280
